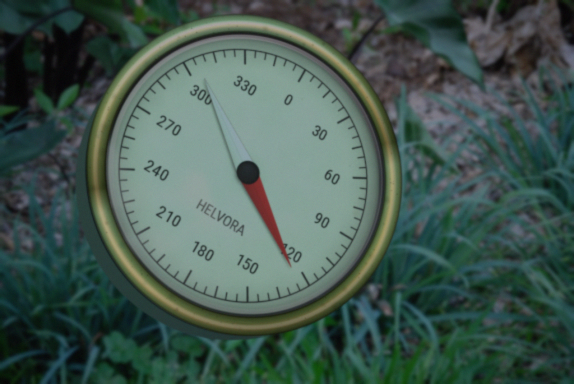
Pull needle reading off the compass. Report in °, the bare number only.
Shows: 125
